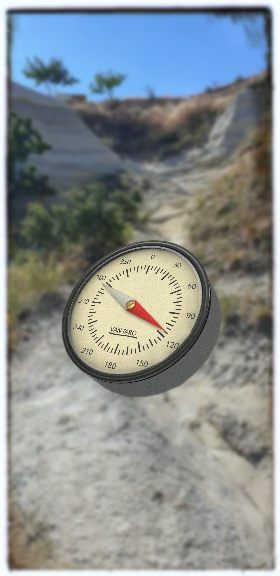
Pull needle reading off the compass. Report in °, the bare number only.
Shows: 115
